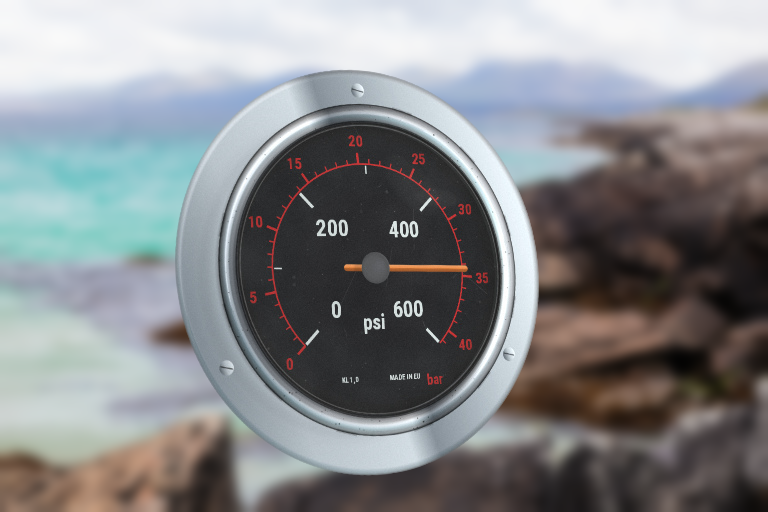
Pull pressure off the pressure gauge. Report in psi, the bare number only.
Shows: 500
